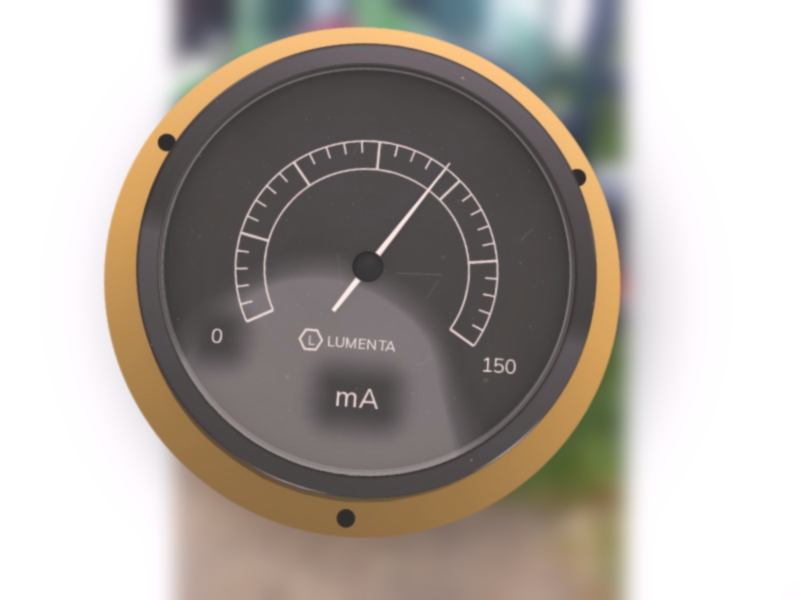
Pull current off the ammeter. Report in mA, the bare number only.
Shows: 95
